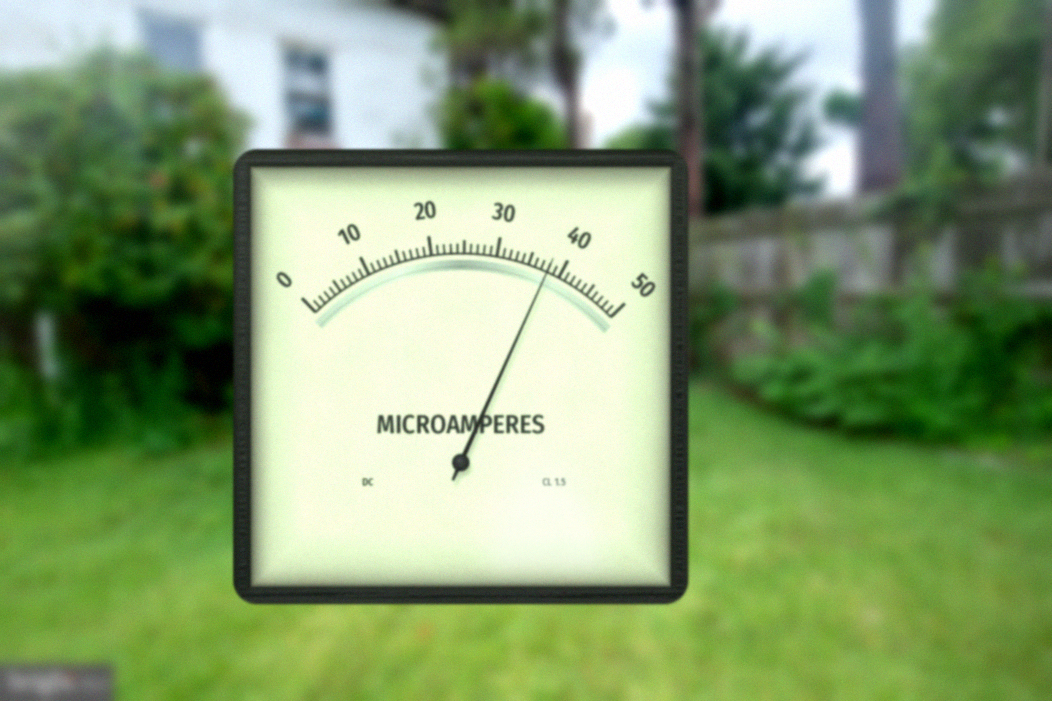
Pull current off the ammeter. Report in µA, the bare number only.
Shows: 38
